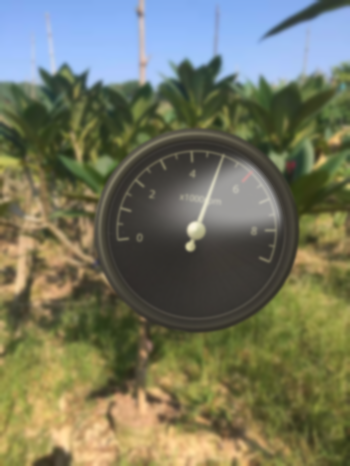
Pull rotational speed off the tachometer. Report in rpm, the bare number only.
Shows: 5000
